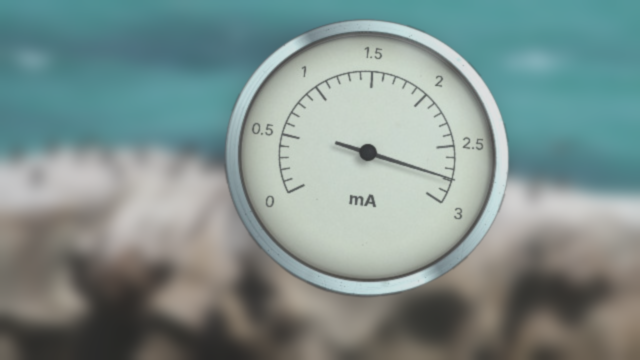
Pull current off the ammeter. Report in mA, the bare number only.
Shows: 2.8
